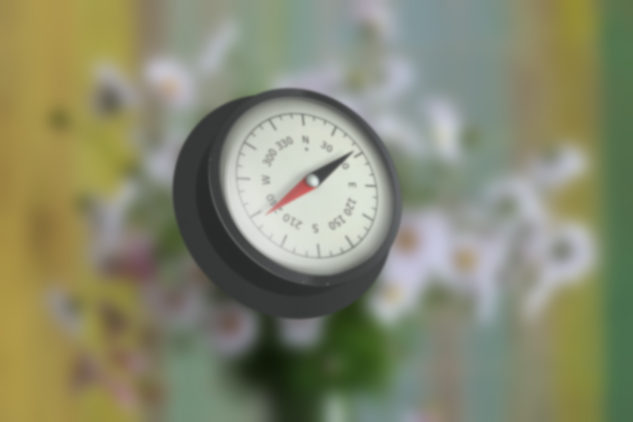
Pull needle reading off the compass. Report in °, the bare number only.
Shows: 235
